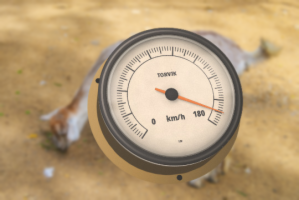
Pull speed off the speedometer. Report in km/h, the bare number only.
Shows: 170
